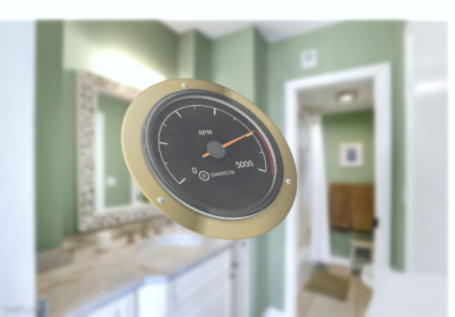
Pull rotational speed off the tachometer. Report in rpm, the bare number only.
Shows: 4000
